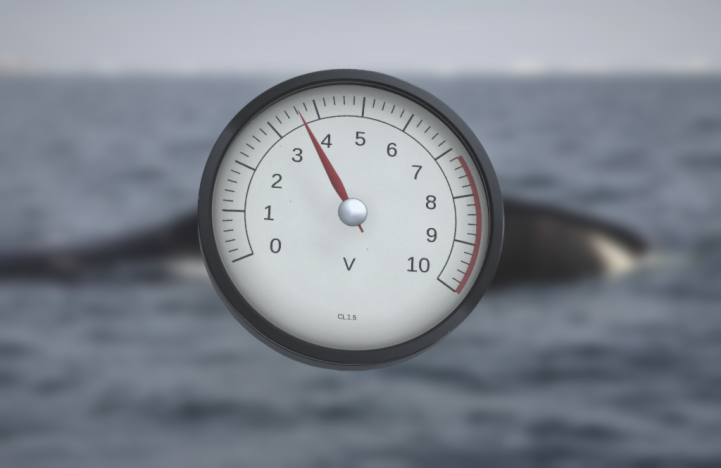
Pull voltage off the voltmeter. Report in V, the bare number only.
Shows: 3.6
